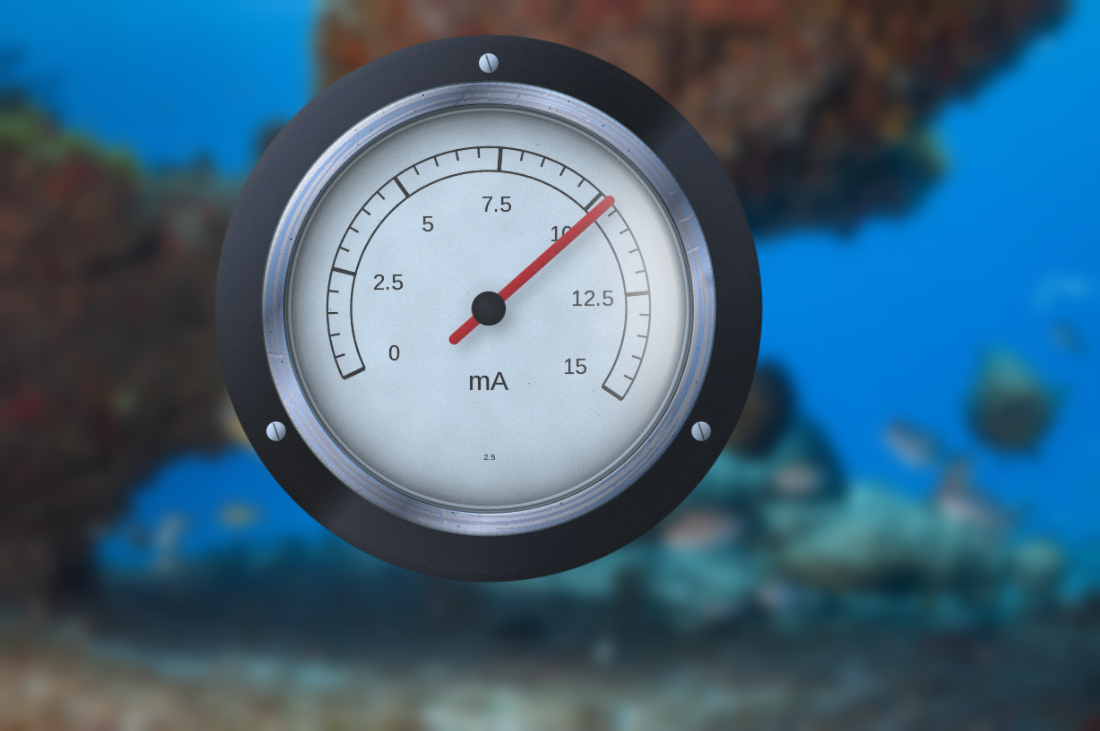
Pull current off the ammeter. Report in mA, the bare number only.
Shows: 10.25
